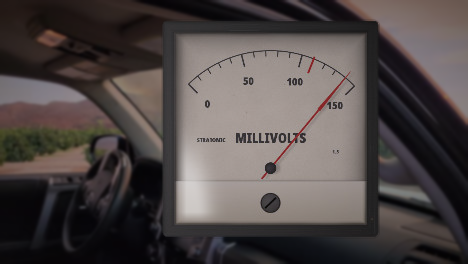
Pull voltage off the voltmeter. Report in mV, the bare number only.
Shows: 140
